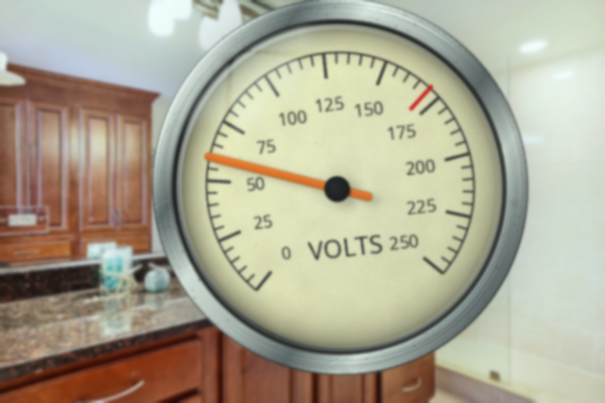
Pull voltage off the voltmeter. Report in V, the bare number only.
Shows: 60
